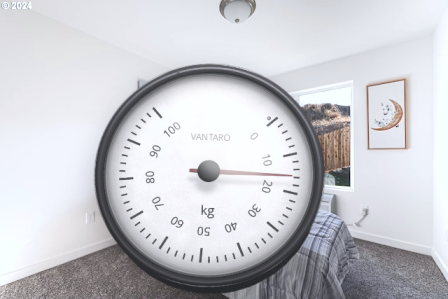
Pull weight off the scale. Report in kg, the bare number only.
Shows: 16
